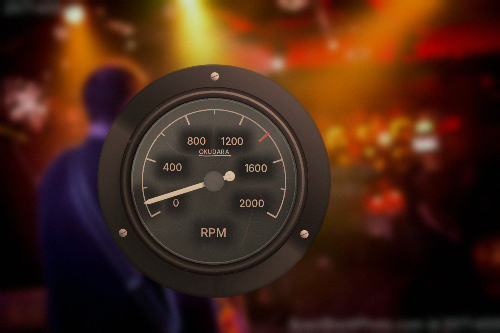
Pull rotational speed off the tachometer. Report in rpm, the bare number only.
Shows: 100
